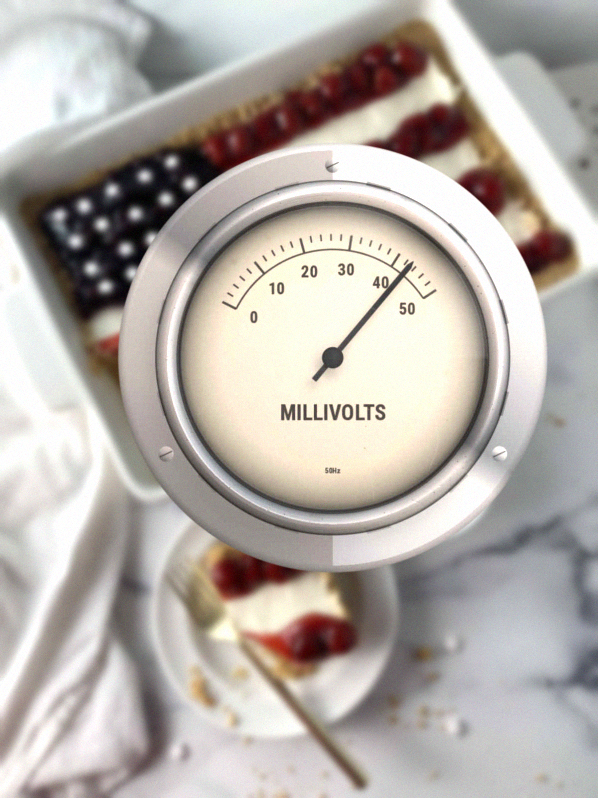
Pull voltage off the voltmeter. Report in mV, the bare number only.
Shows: 43
